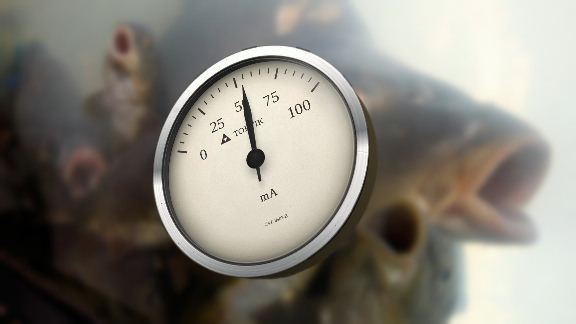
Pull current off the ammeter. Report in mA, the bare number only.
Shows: 55
